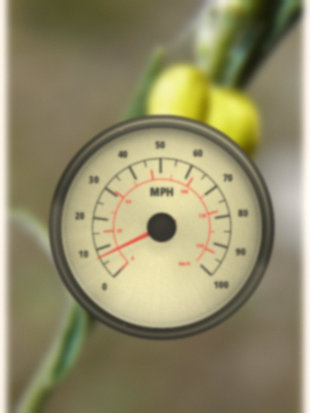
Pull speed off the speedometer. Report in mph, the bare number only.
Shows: 7.5
